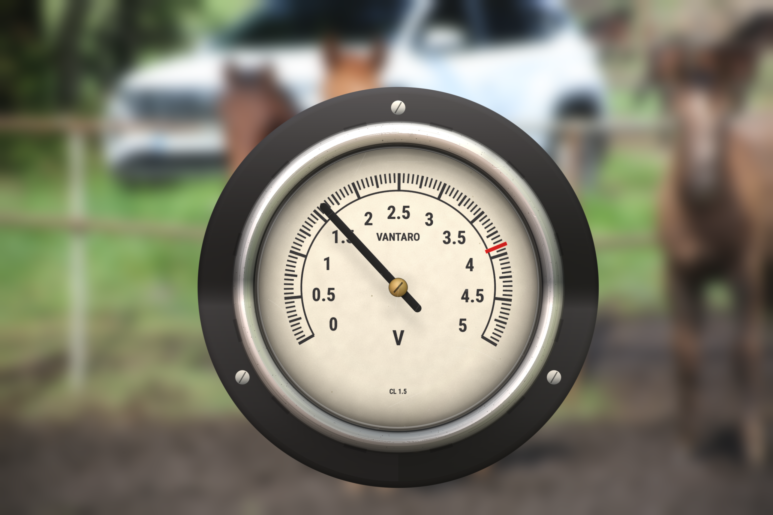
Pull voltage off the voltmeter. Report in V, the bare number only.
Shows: 1.6
